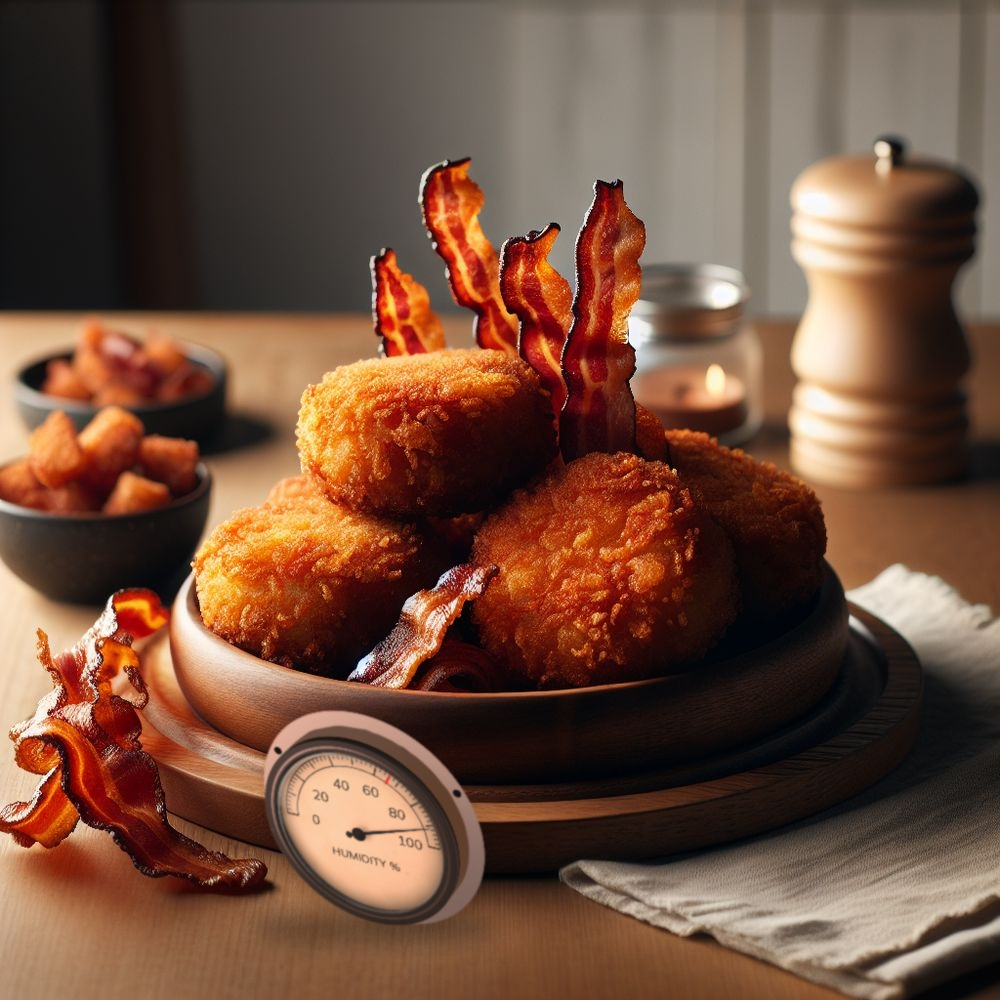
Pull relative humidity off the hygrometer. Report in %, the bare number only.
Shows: 90
